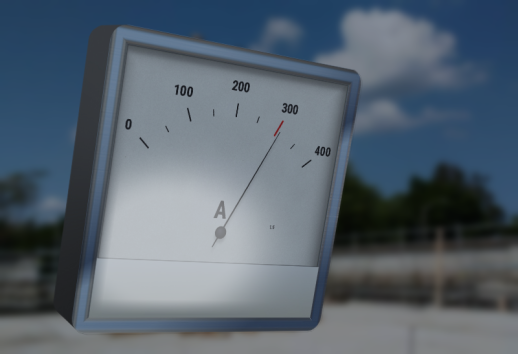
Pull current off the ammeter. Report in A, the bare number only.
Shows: 300
